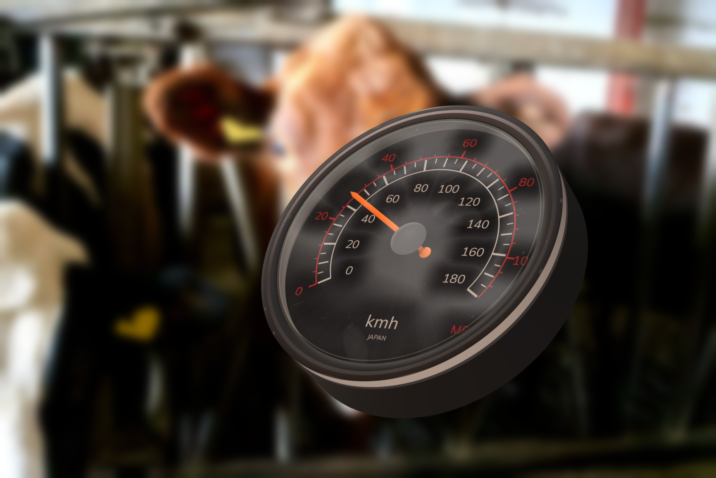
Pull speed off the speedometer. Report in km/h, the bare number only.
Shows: 45
